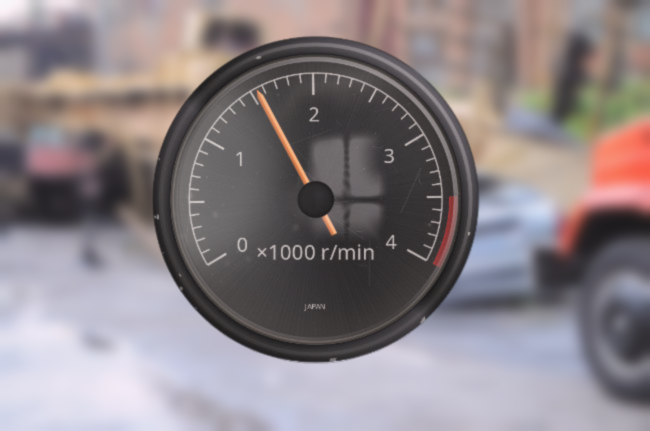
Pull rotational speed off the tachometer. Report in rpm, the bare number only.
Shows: 1550
